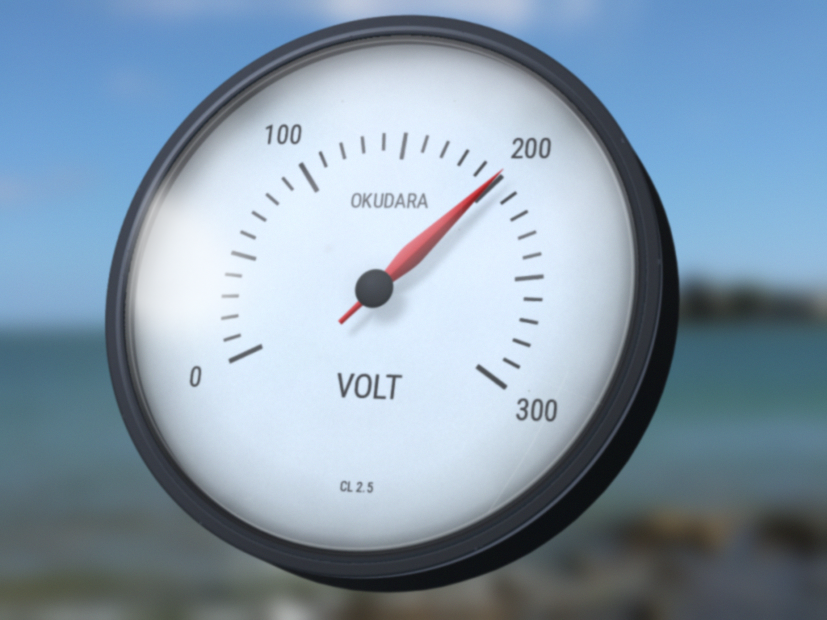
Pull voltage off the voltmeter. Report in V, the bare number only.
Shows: 200
